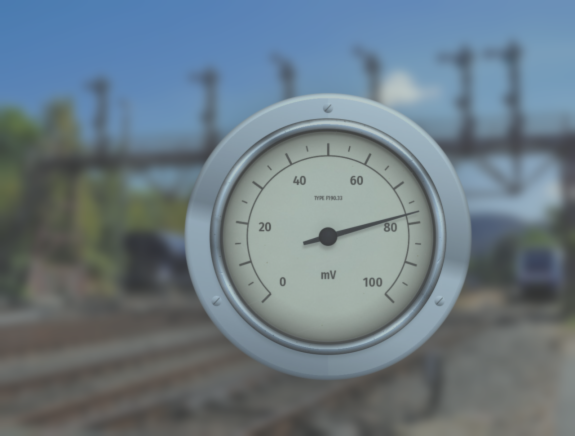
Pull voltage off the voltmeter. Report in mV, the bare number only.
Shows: 77.5
